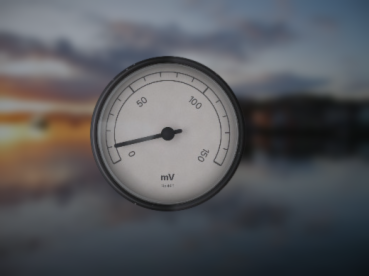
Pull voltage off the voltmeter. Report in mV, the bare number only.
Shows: 10
